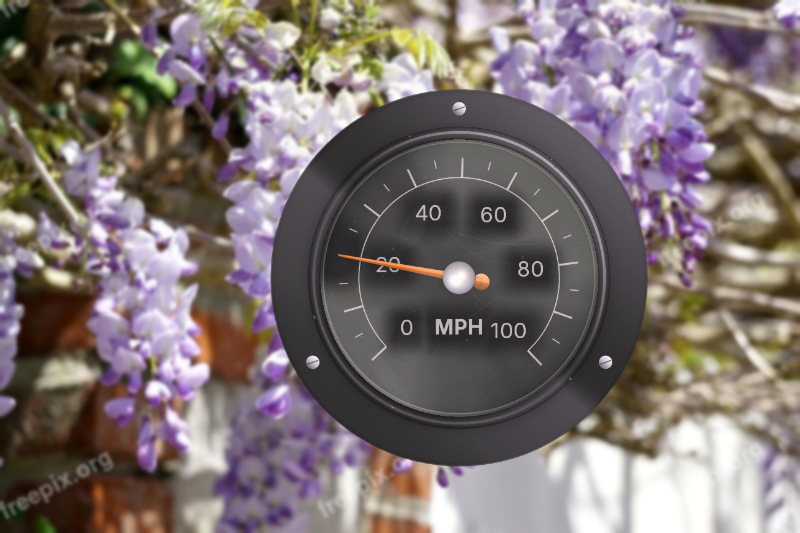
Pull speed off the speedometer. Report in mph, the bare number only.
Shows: 20
